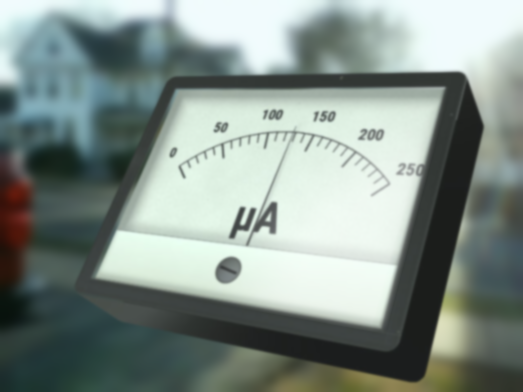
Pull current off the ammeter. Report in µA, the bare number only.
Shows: 130
